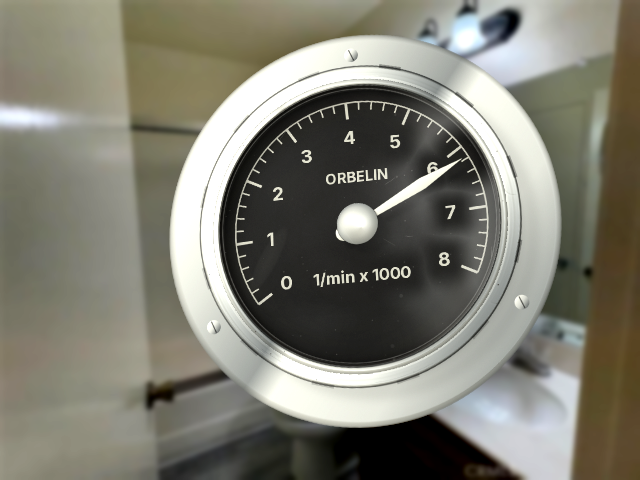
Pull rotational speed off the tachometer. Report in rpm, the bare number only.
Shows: 6200
